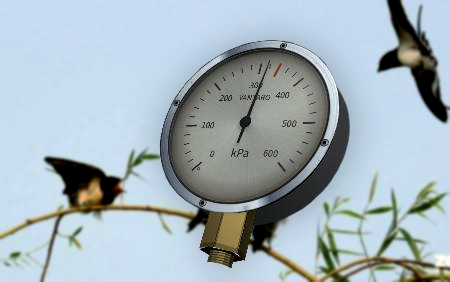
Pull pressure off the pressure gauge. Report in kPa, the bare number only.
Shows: 320
